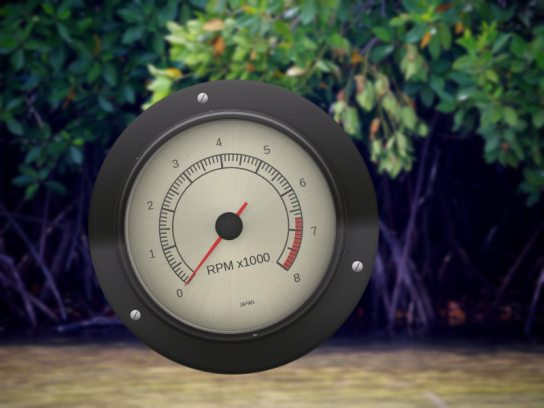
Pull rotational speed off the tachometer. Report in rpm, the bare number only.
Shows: 0
